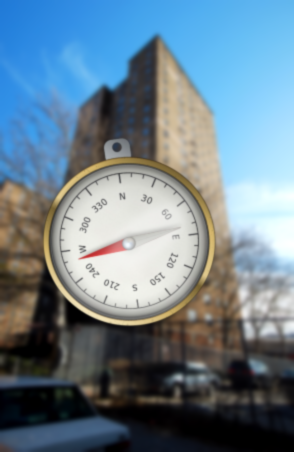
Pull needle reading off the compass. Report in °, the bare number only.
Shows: 260
